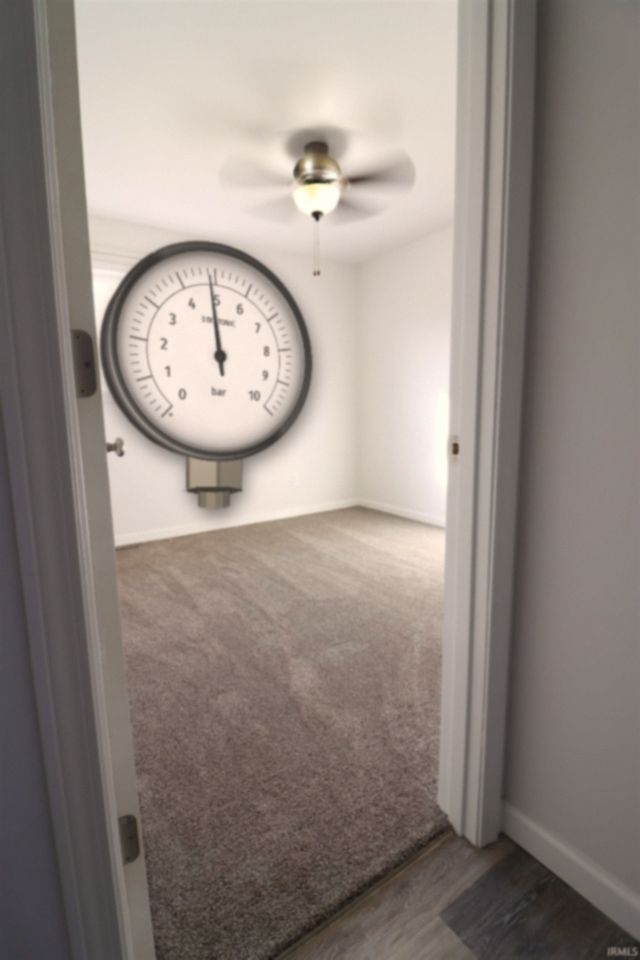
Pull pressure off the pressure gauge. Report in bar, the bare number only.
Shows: 4.8
